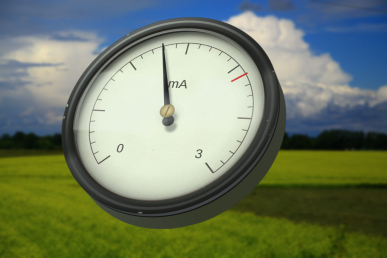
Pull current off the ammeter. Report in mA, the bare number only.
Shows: 1.3
